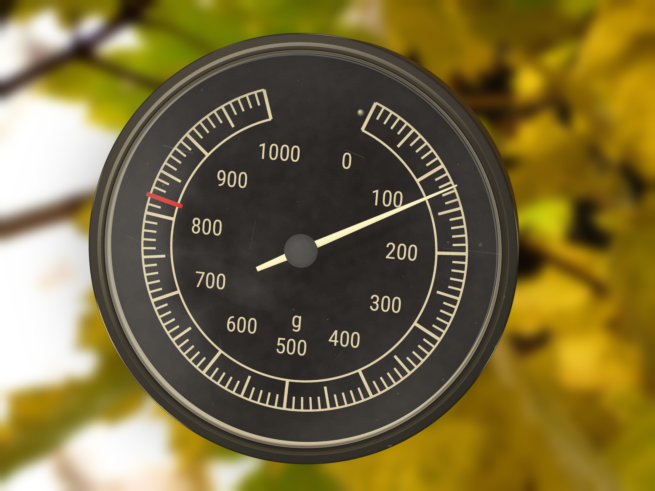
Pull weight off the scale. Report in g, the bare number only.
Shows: 125
